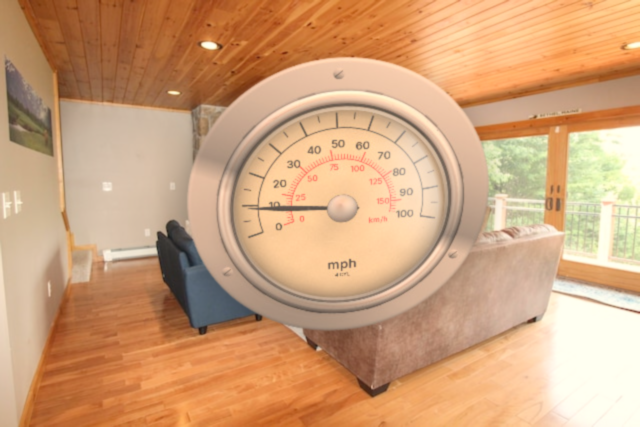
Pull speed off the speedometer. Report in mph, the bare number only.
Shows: 10
